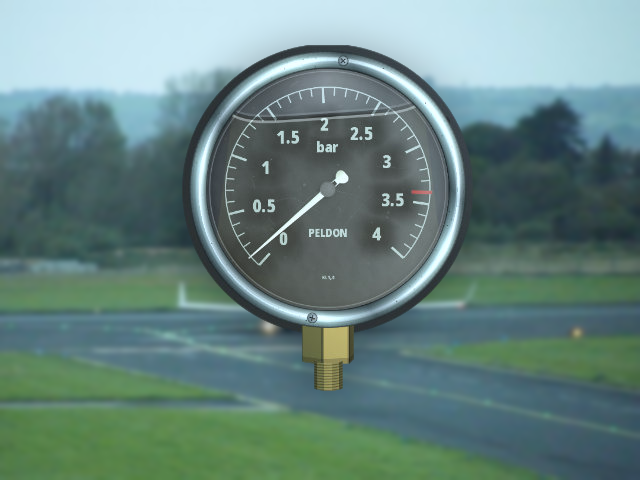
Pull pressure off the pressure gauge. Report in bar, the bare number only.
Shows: 0.1
